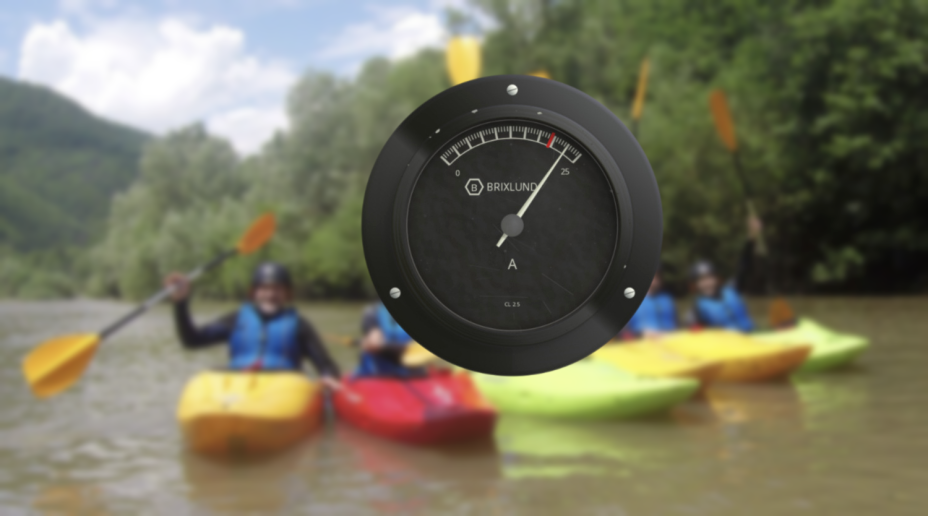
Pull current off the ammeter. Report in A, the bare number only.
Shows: 22.5
